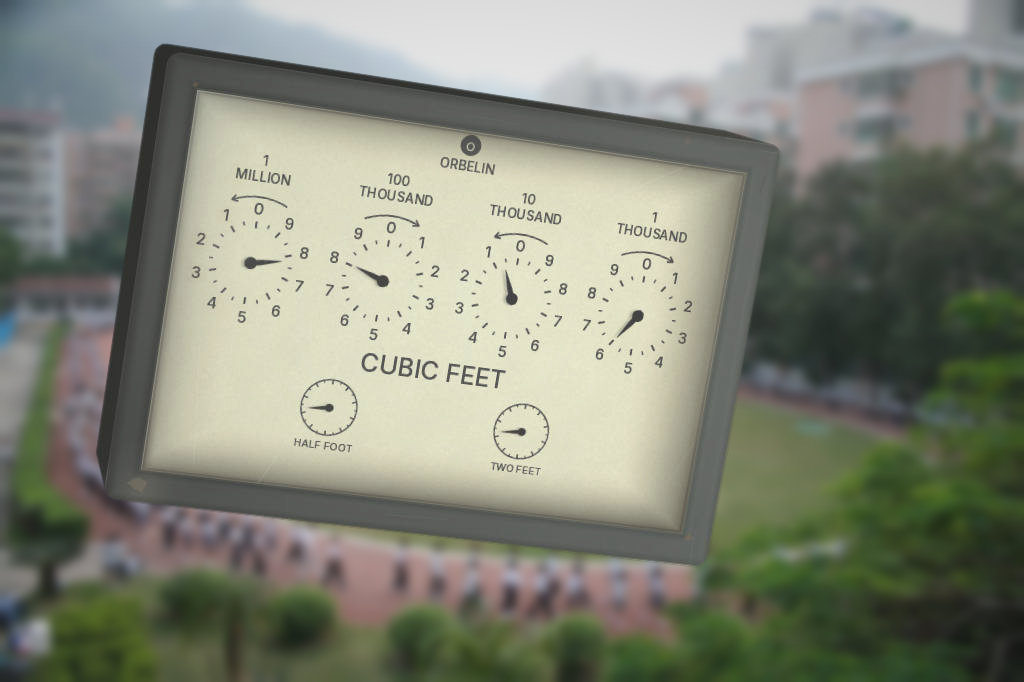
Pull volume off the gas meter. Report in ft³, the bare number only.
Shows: 780600
